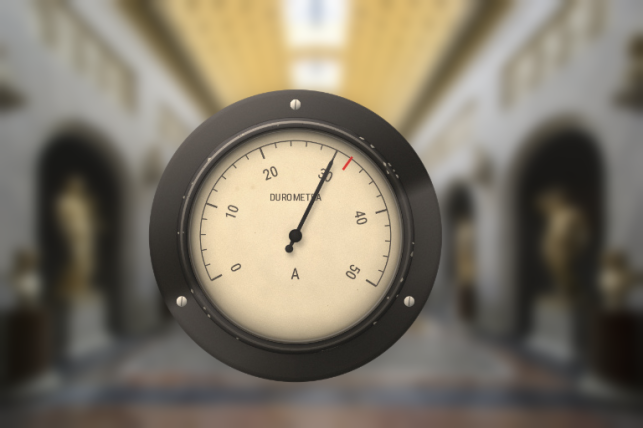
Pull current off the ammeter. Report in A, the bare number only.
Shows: 30
